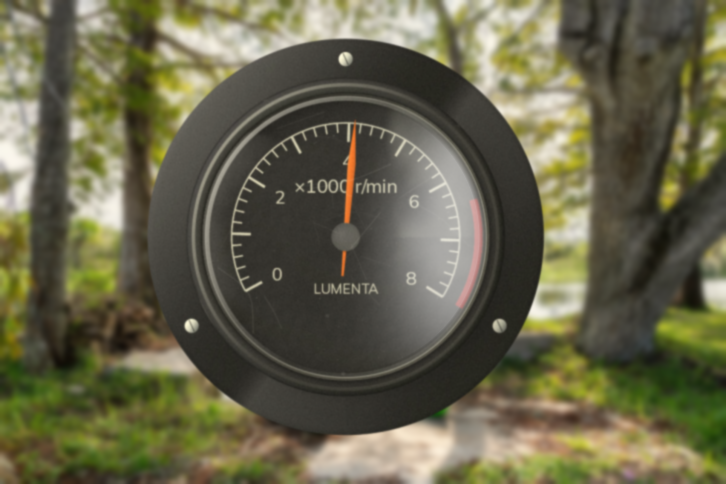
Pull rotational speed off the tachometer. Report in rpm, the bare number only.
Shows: 4100
